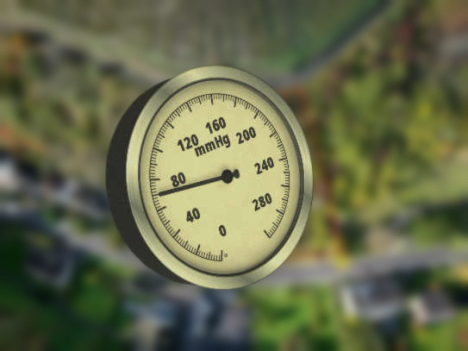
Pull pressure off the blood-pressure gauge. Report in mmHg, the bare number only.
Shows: 70
